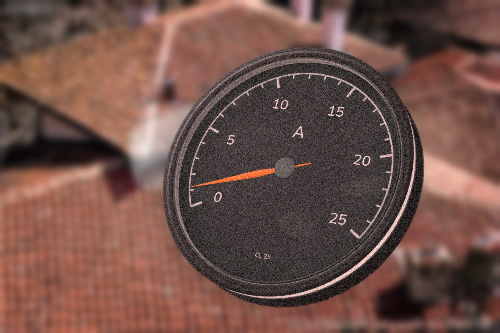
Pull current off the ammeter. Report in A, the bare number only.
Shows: 1
